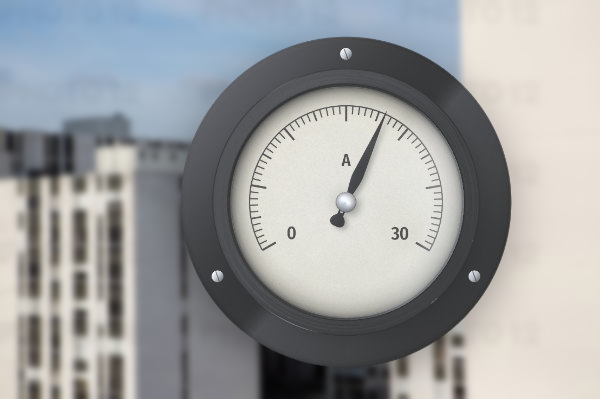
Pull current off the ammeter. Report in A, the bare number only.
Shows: 18
